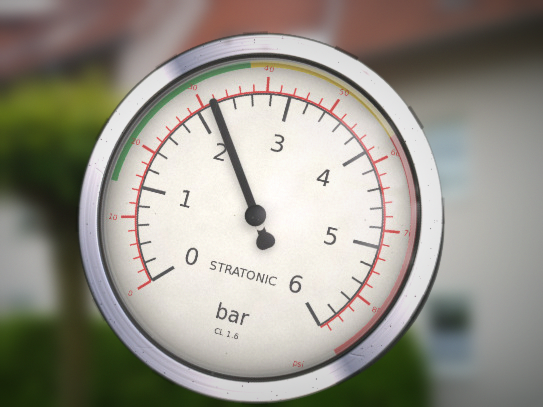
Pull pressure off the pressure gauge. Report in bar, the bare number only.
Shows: 2.2
